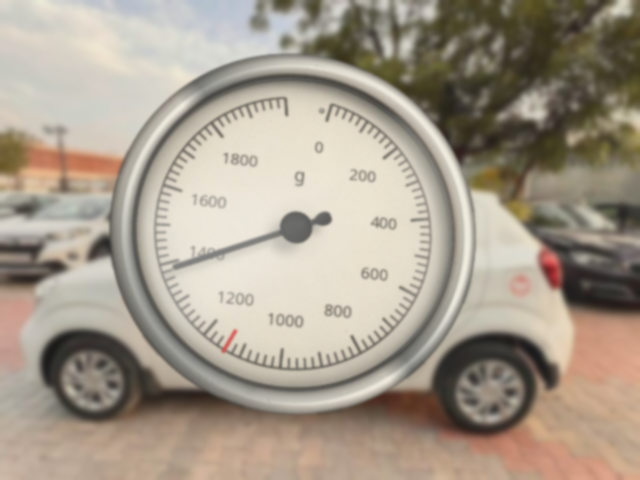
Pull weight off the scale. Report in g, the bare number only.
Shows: 1380
